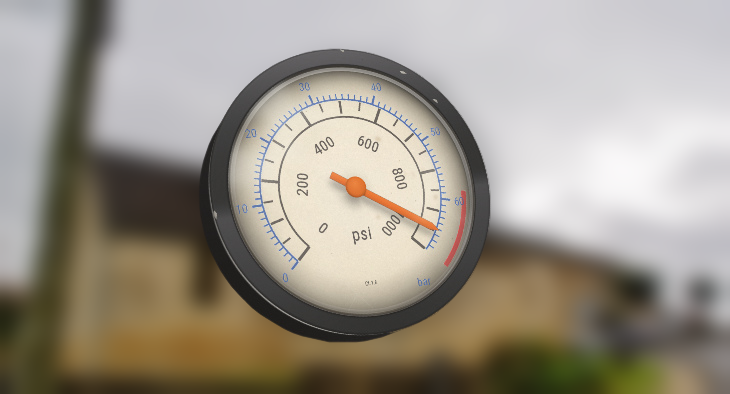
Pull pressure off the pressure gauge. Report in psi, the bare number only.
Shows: 950
